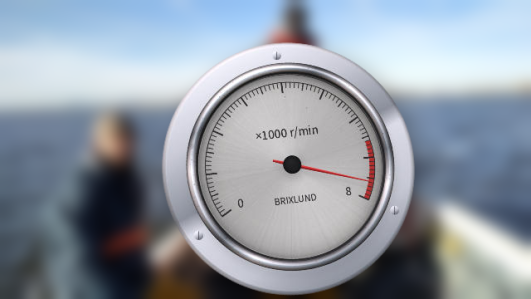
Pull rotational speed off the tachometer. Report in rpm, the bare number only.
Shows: 7600
